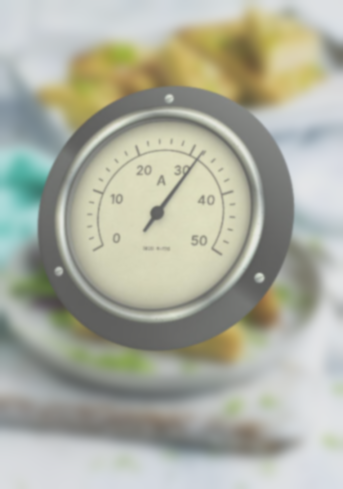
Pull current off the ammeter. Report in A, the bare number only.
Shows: 32
